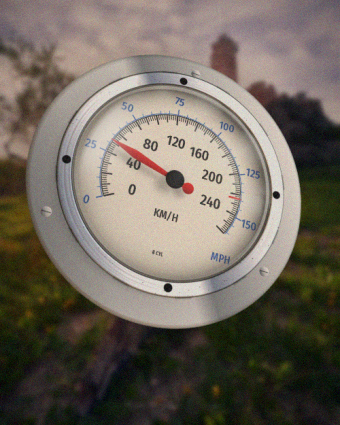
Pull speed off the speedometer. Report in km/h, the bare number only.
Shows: 50
